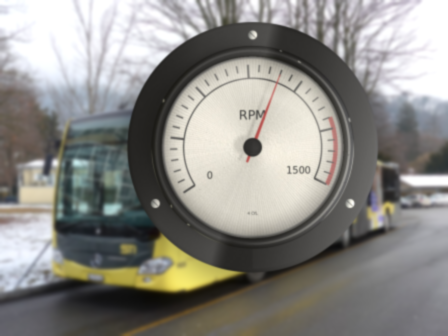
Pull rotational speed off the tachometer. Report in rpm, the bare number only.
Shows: 900
